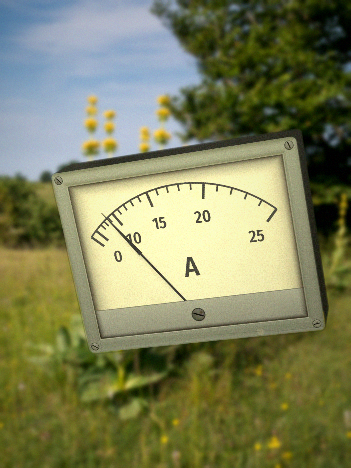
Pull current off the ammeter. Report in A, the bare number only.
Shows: 9
